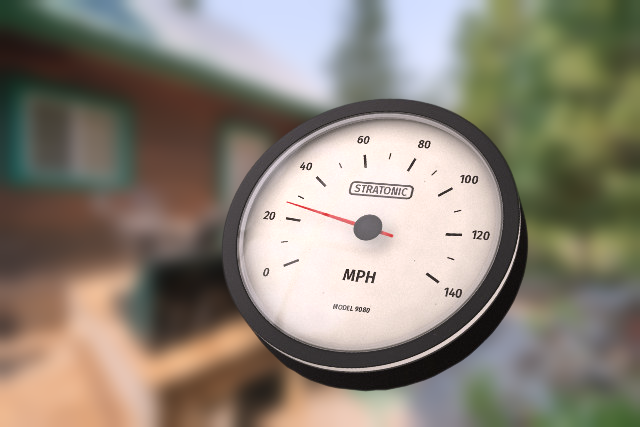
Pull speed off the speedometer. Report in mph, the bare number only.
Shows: 25
